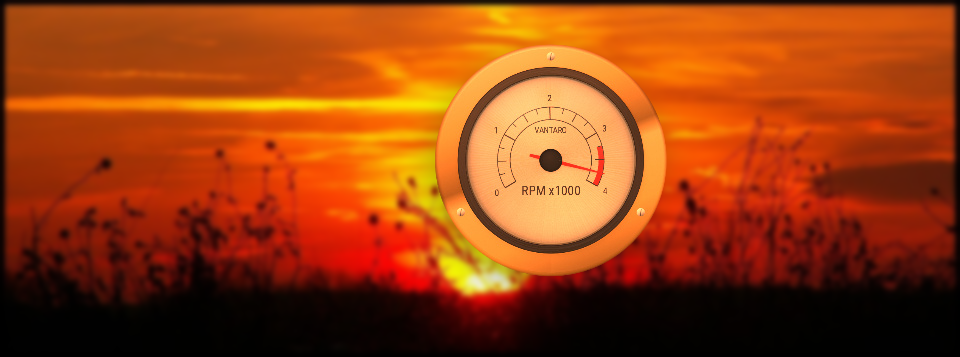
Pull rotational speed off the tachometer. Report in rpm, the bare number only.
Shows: 3750
